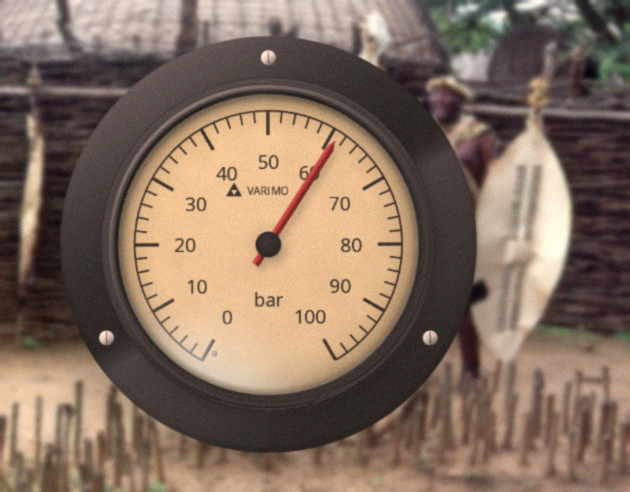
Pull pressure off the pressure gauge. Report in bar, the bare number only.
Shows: 61
